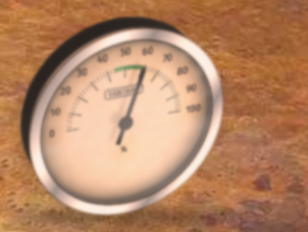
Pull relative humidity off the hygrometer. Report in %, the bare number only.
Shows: 60
